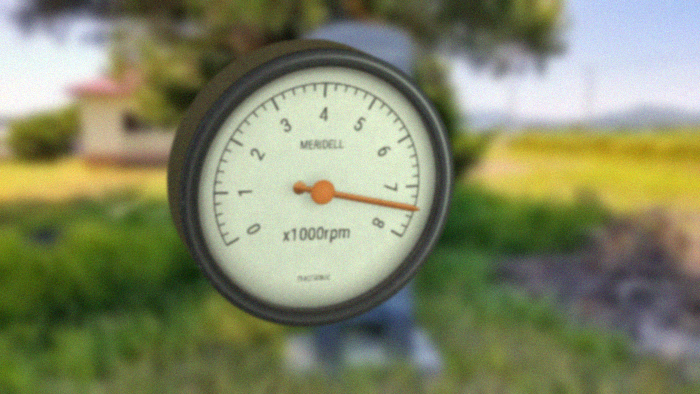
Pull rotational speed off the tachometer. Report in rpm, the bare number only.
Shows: 7400
